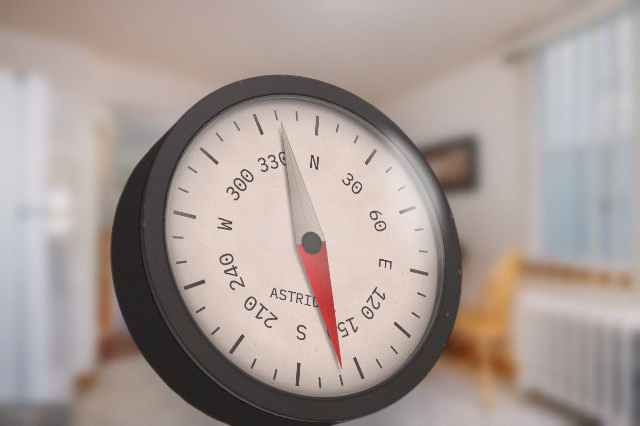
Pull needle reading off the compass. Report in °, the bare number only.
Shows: 160
